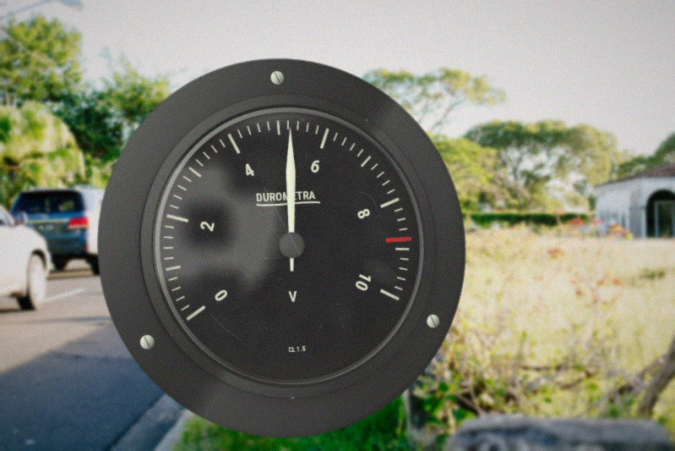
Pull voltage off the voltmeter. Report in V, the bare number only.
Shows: 5.2
